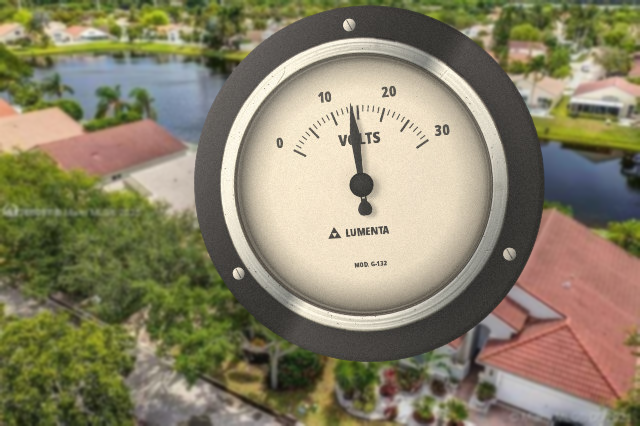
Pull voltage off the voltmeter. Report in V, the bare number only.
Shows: 14
